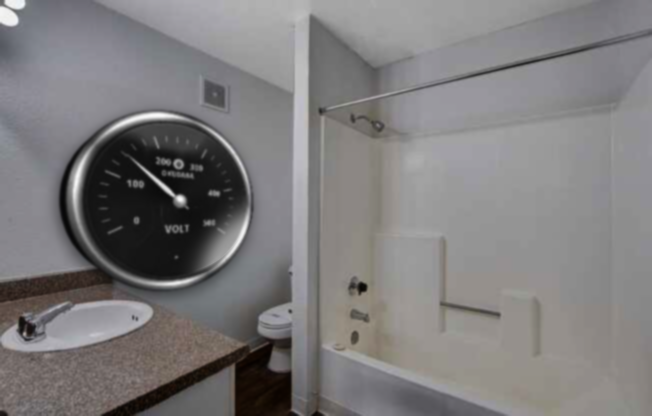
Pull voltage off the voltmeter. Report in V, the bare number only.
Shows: 140
